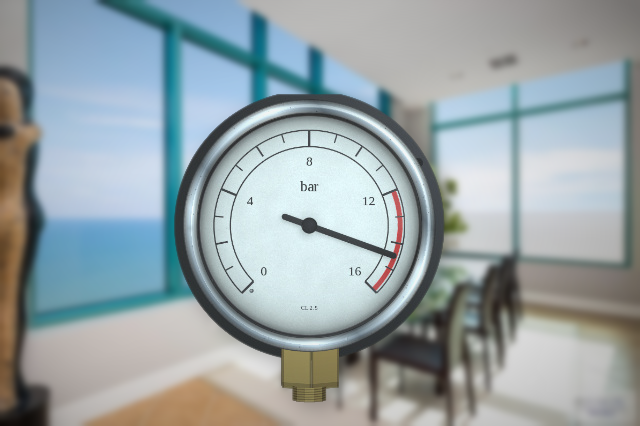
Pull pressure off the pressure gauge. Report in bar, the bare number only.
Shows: 14.5
